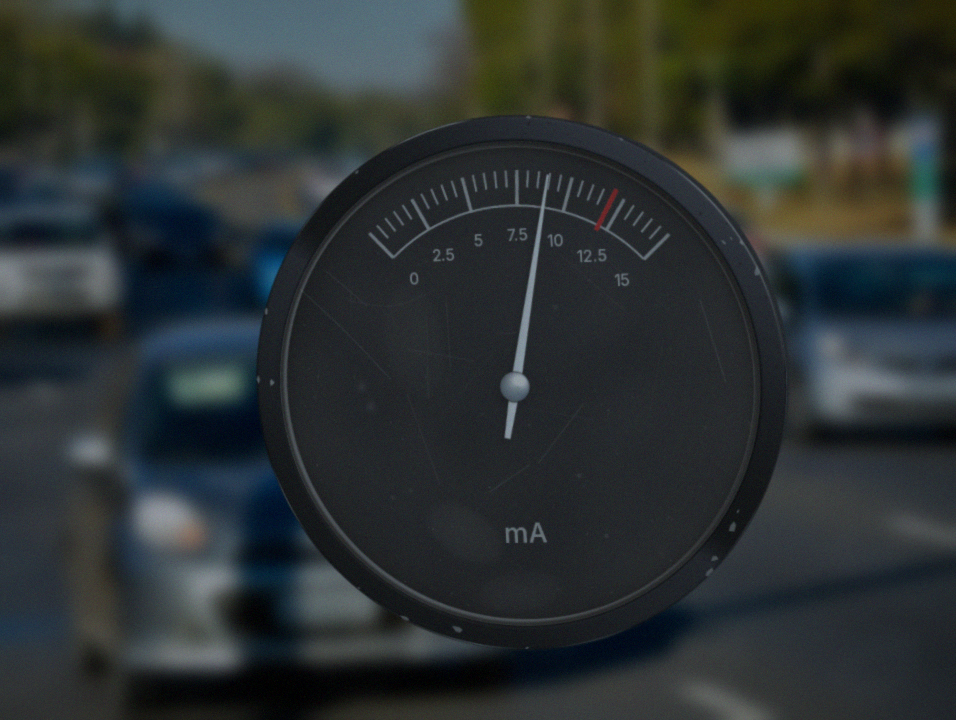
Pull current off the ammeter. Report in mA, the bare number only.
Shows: 9
